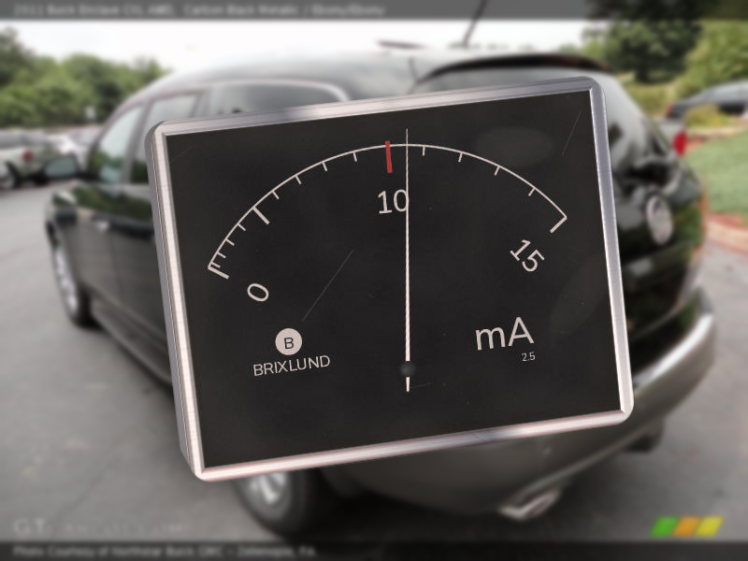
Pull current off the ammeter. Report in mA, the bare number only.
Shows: 10.5
